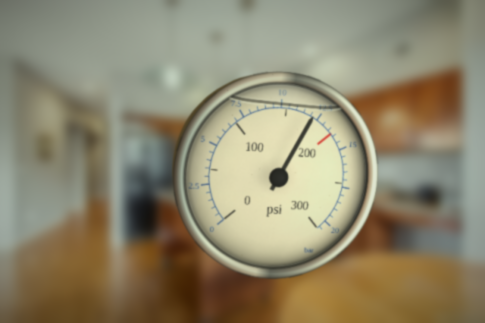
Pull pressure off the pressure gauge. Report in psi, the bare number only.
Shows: 175
